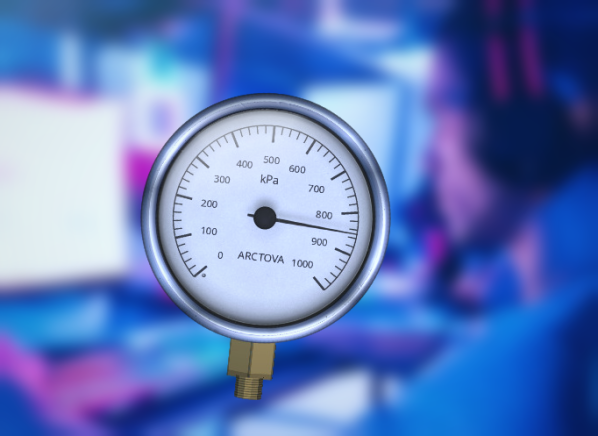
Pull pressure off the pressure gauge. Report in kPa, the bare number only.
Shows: 850
